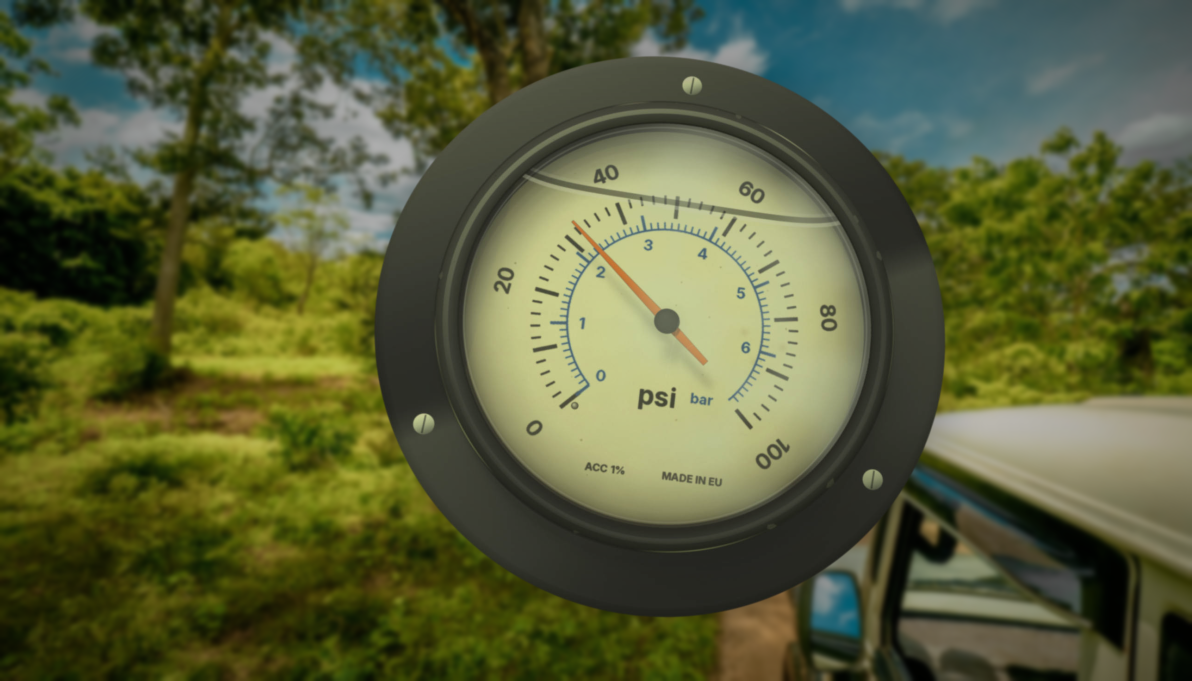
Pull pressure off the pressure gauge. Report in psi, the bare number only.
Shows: 32
